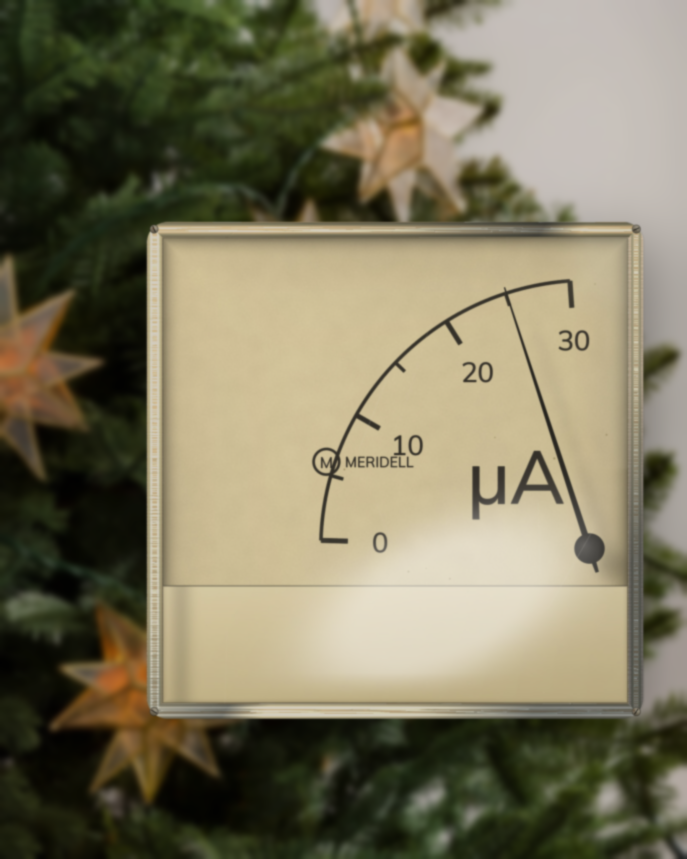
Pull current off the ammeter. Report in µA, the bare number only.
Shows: 25
